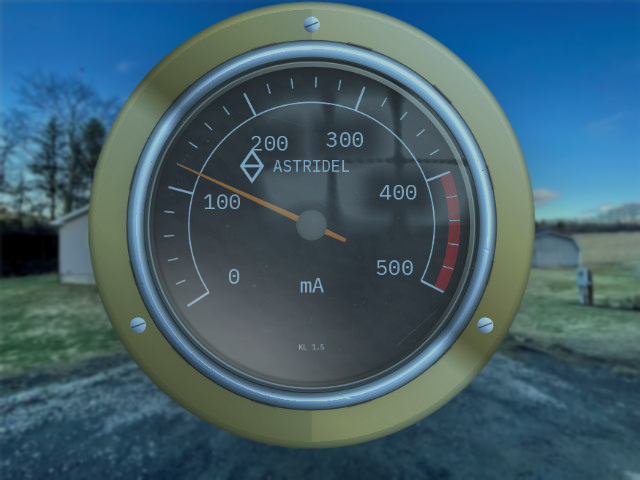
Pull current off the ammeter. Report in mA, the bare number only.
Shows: 120
